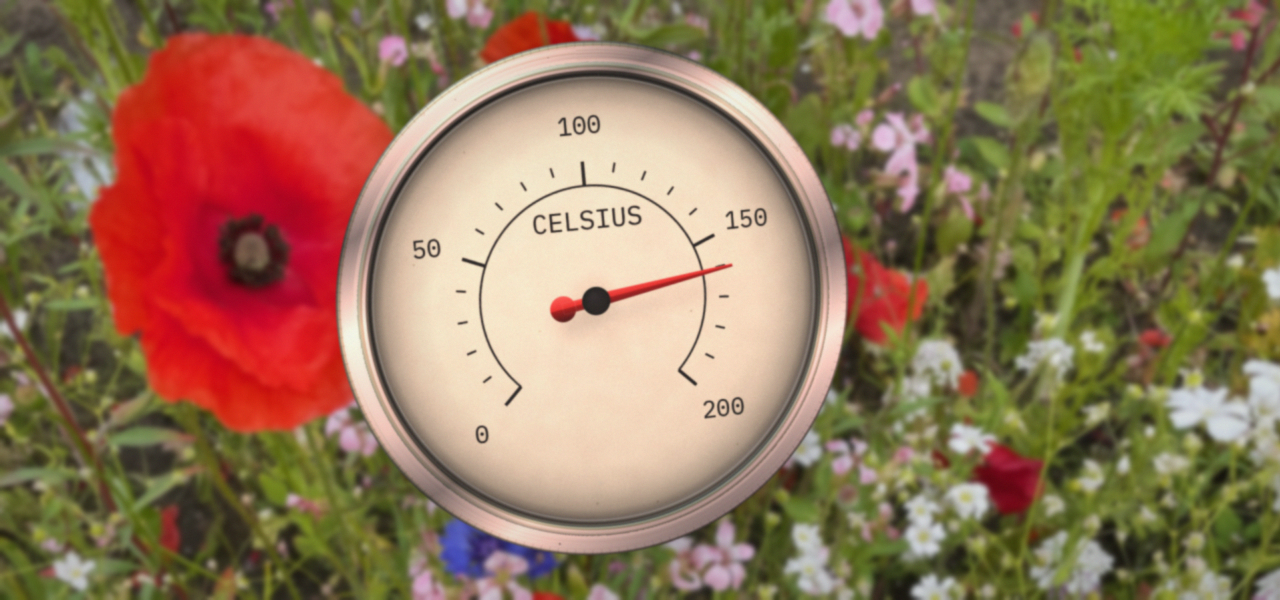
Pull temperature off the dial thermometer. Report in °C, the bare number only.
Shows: 160
